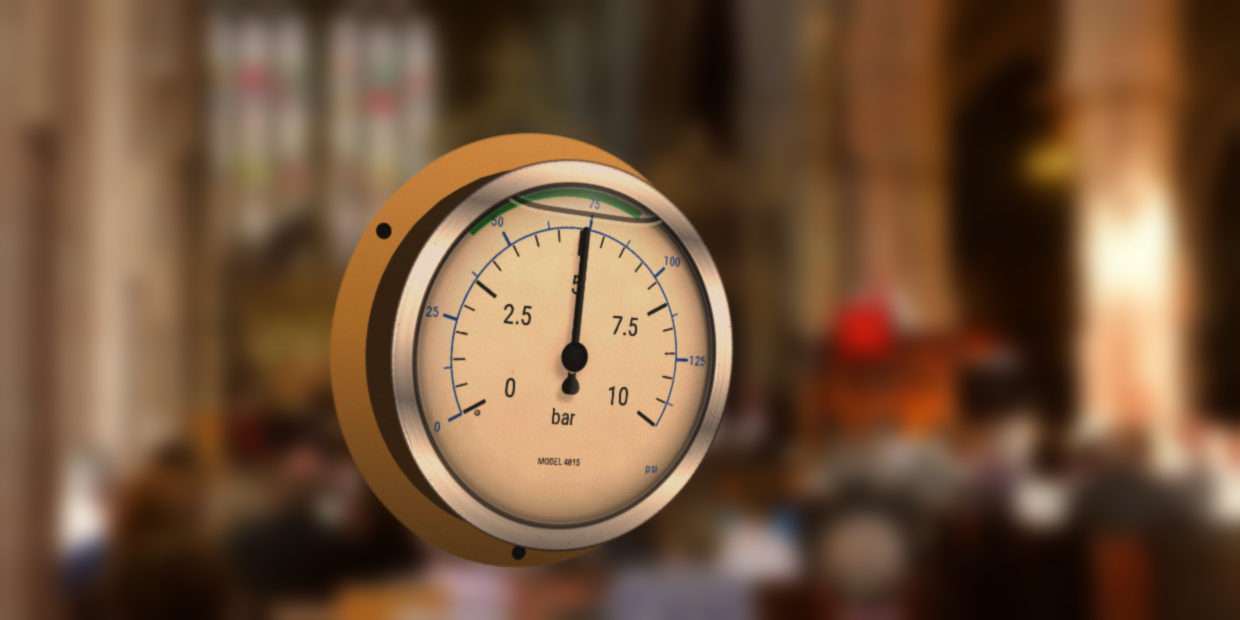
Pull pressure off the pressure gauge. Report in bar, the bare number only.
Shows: 5
